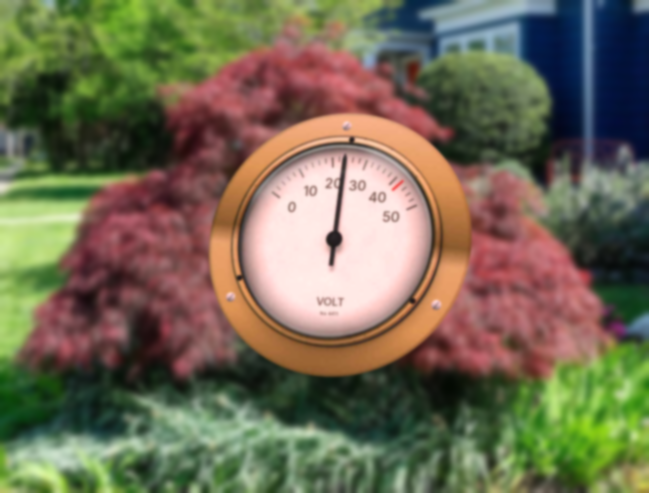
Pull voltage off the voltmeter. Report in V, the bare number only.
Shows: 24
